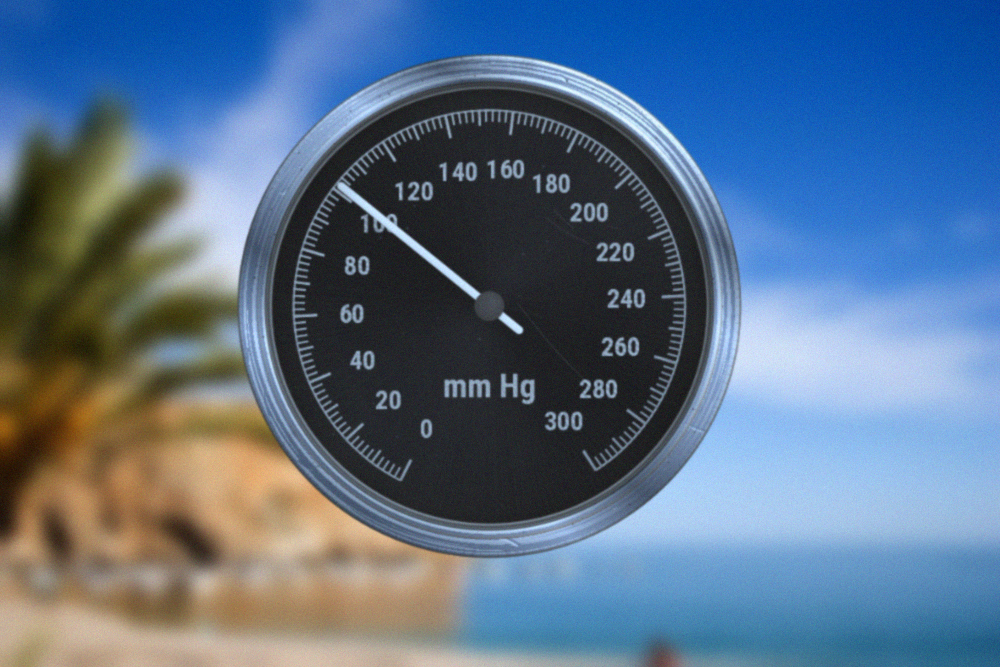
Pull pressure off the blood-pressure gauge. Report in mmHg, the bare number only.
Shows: 102
